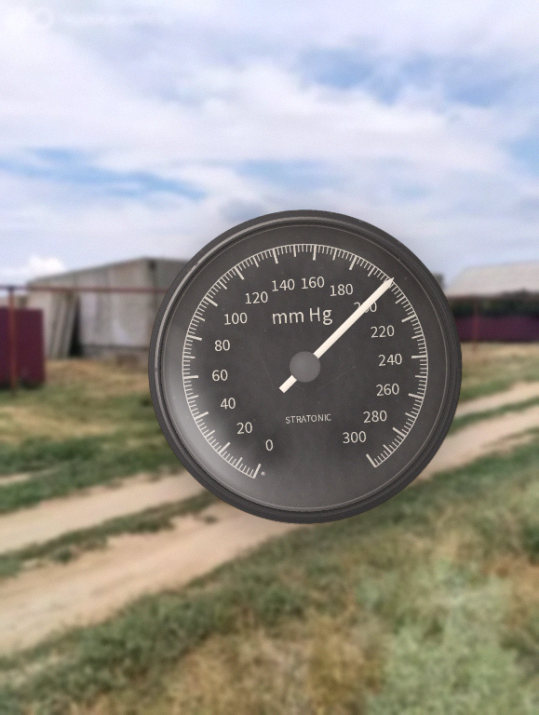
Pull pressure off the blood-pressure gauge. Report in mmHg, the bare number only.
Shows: 200
